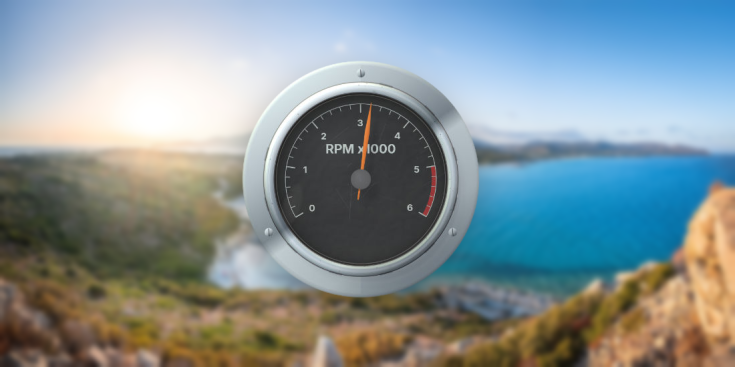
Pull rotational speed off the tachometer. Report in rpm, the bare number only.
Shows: 3200
